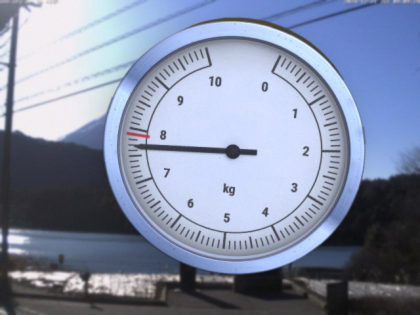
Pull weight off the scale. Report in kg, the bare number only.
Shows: 7.7
